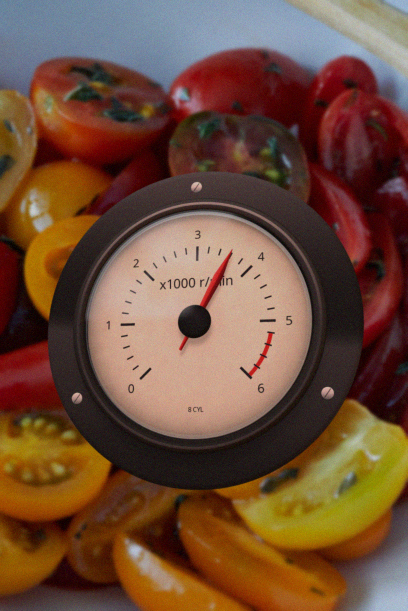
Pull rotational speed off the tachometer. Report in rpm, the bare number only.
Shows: 3600
